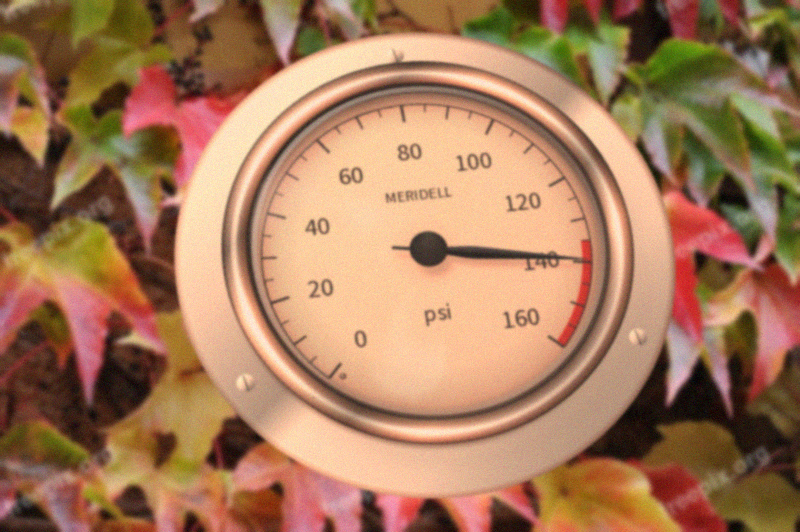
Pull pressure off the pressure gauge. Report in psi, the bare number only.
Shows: 140
